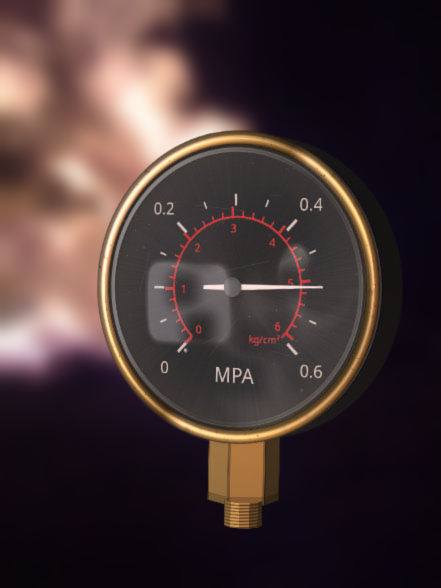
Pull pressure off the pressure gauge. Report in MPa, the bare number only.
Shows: 0.5
